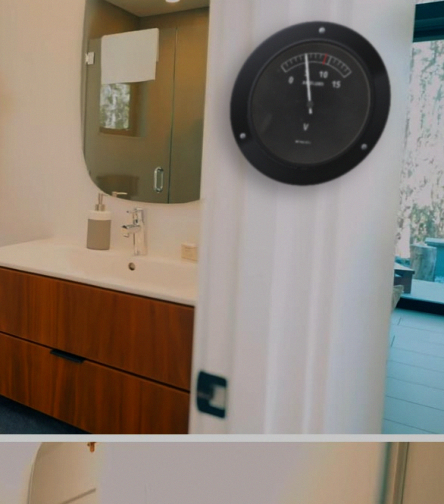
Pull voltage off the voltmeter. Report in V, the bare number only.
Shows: 5
